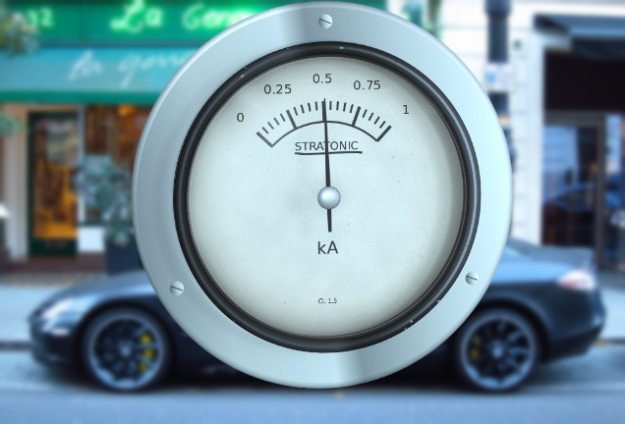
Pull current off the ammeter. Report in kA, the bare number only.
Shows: 0.5
